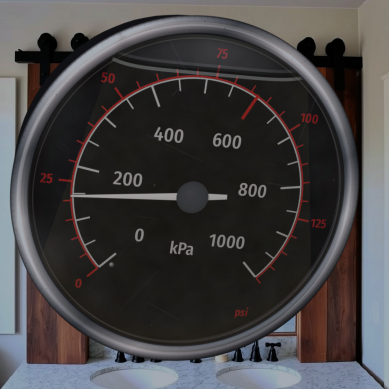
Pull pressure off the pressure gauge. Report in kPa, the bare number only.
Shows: 150
